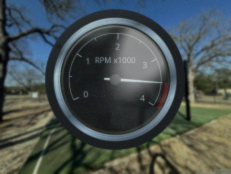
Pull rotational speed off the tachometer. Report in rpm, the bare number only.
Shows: 3500
